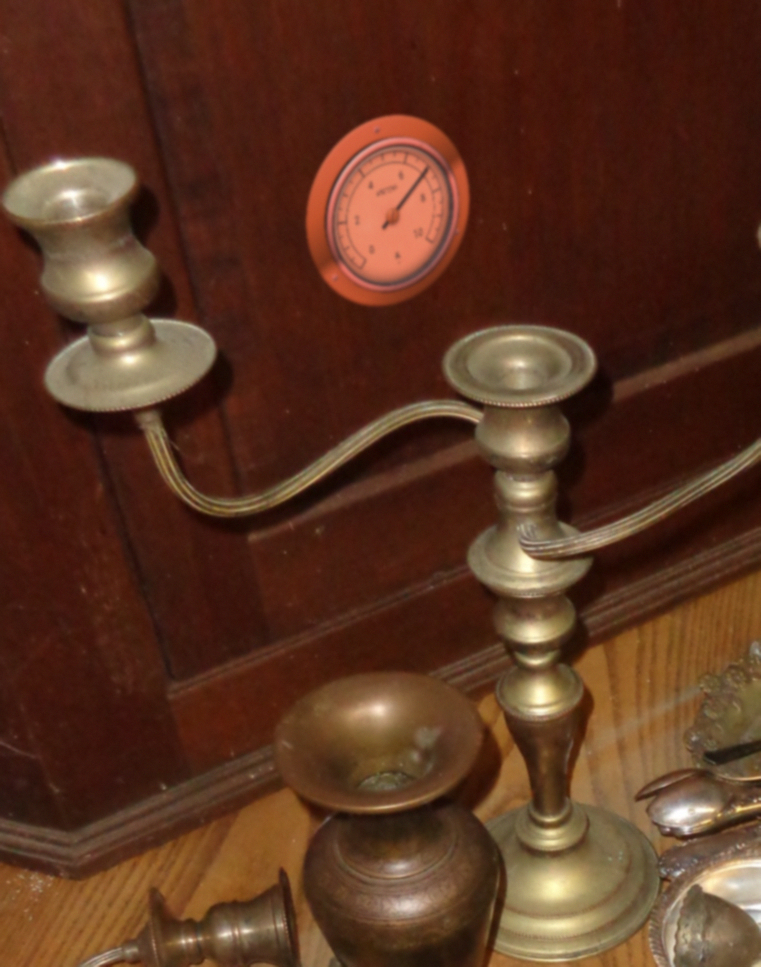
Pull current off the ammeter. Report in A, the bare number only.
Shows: 7
